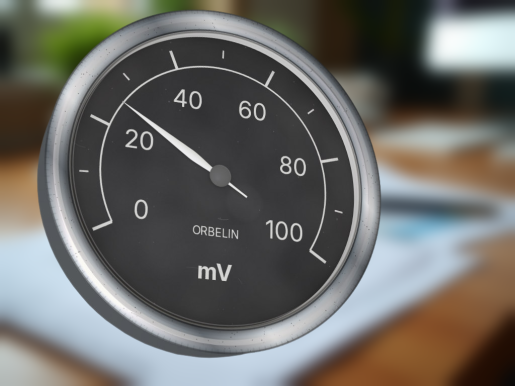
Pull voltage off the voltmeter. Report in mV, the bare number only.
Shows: 25
